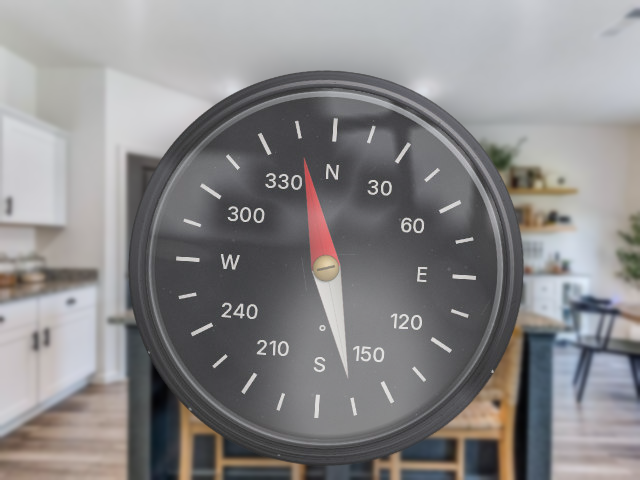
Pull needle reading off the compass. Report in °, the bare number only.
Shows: 345
